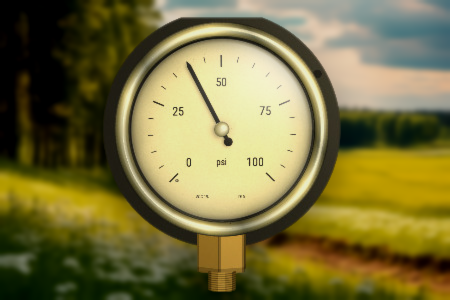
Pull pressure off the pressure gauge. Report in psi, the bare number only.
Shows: 40
